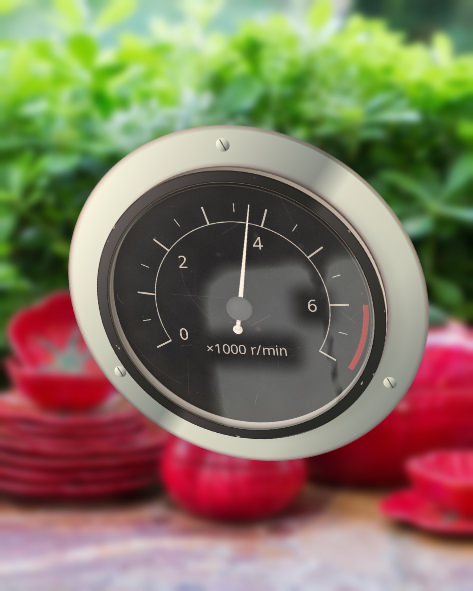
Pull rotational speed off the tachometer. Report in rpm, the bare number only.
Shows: 3750
